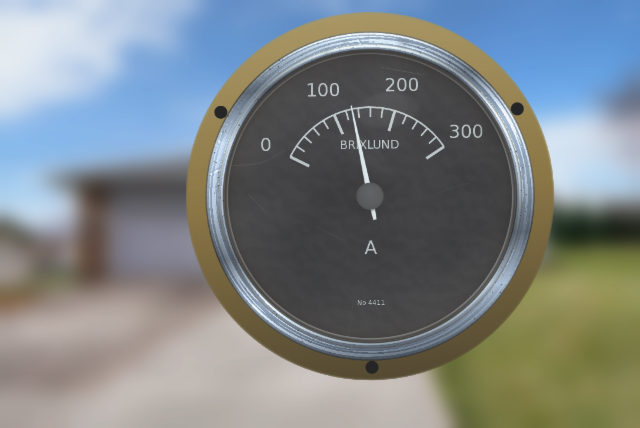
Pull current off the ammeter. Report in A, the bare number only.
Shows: 130
